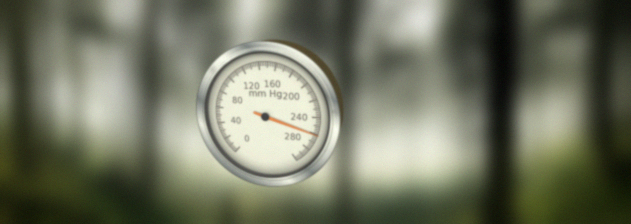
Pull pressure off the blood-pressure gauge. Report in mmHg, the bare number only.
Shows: 260
